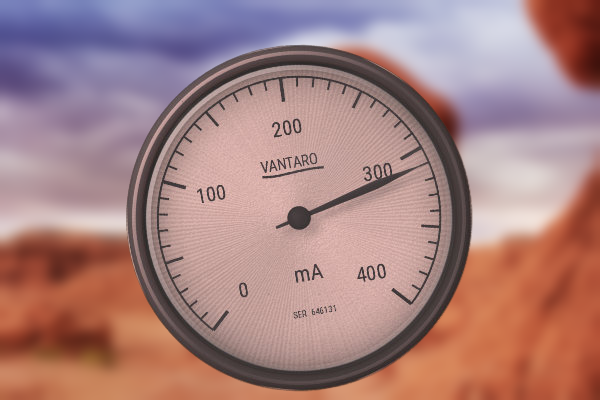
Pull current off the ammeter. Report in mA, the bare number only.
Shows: 310
